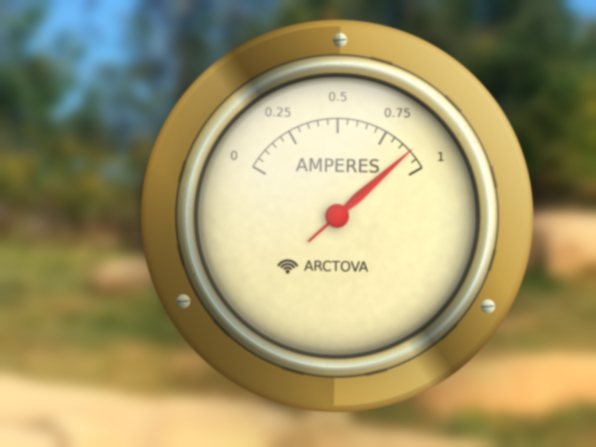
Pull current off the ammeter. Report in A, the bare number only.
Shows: 0.9
